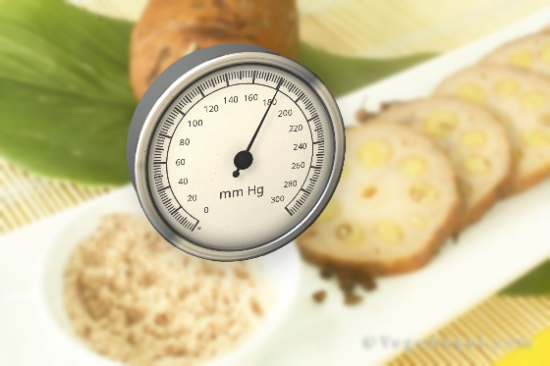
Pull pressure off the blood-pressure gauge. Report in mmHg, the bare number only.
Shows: 180
